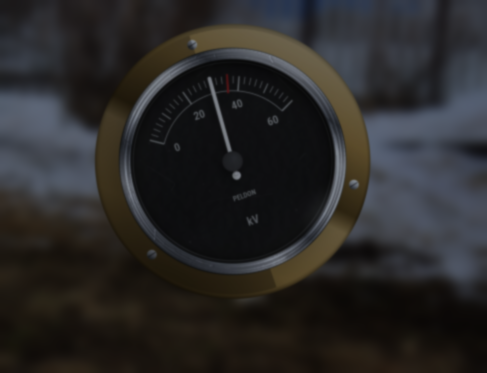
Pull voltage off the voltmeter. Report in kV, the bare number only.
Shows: 30
